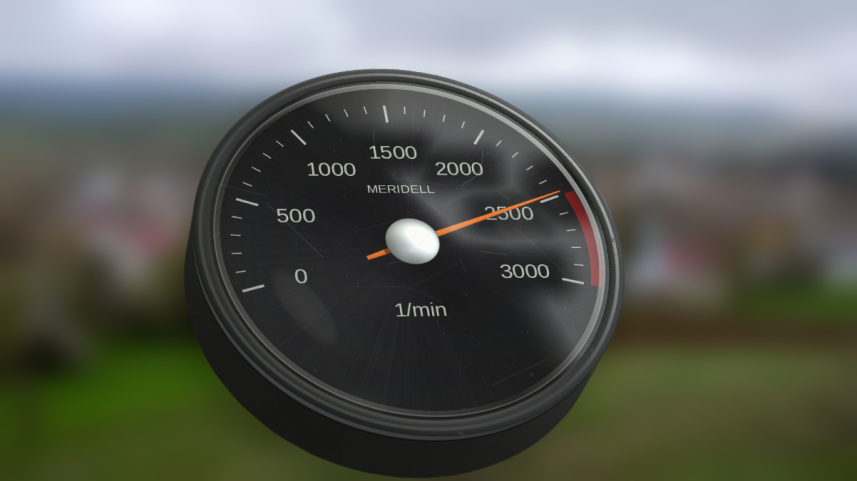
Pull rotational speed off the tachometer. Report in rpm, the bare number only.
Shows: 2500
